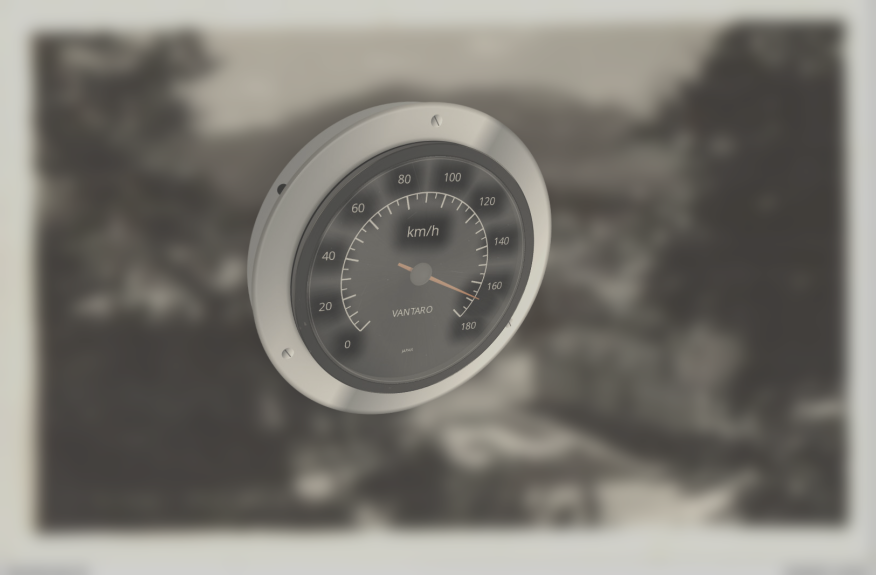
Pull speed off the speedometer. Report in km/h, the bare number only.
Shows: 167.5
